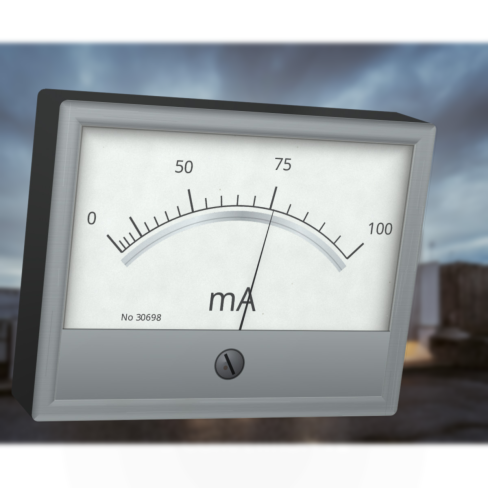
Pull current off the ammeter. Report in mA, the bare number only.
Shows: 75
